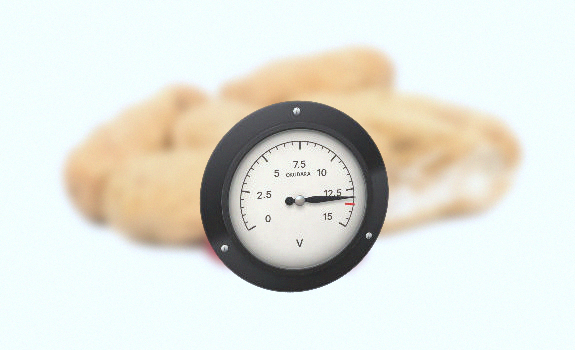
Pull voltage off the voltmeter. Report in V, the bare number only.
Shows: 13
